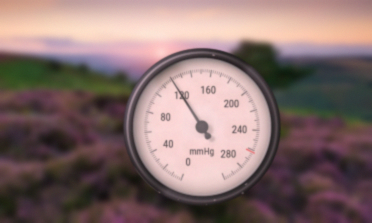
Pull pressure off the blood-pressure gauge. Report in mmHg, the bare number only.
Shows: 120
